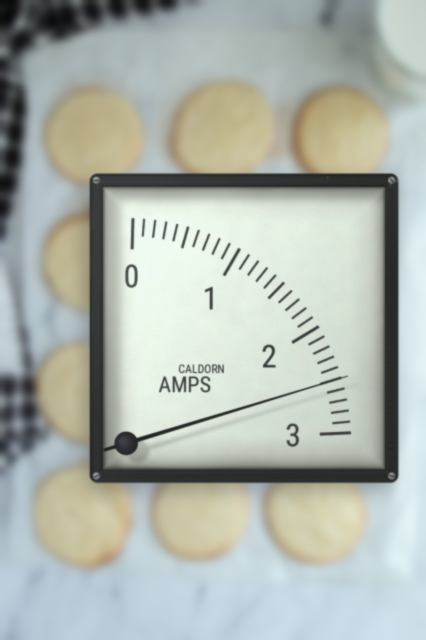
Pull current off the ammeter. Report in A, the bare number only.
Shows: 2.5
